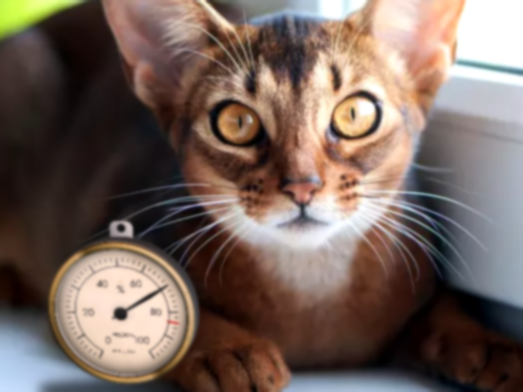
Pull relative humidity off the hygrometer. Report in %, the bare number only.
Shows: 70
